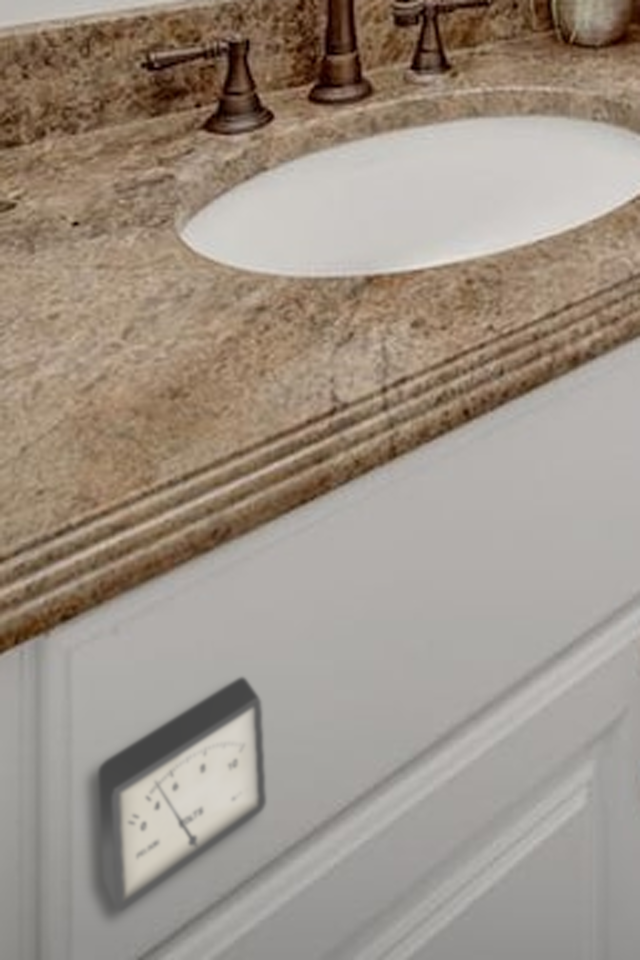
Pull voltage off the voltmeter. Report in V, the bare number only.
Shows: 5
